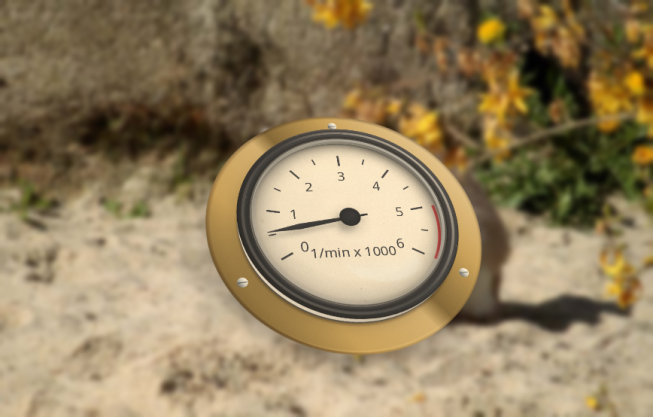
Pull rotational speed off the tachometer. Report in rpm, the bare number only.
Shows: 500
